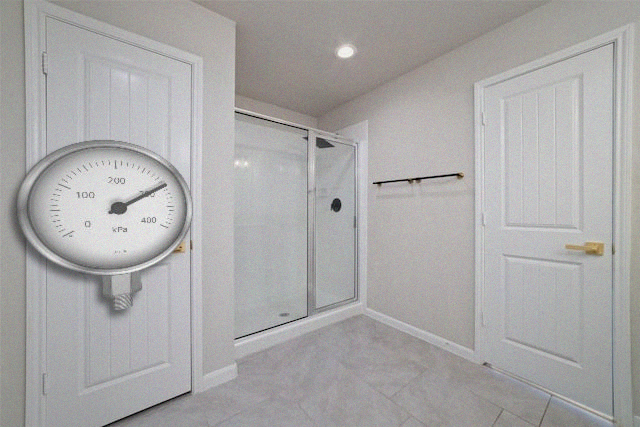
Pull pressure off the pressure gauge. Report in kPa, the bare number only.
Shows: 300
